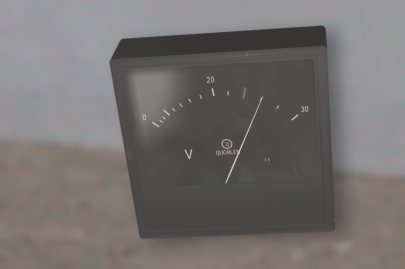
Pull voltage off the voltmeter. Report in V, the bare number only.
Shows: 26
